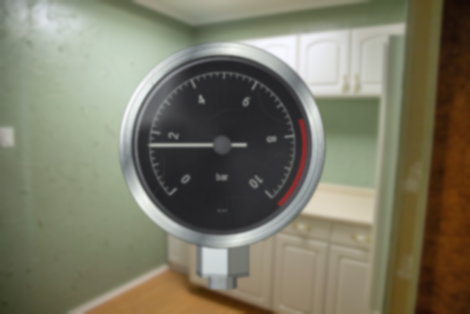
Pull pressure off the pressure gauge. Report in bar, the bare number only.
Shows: 1.6
